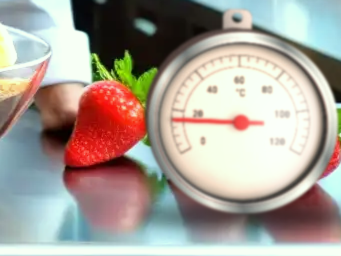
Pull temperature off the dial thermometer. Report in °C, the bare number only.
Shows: 16
